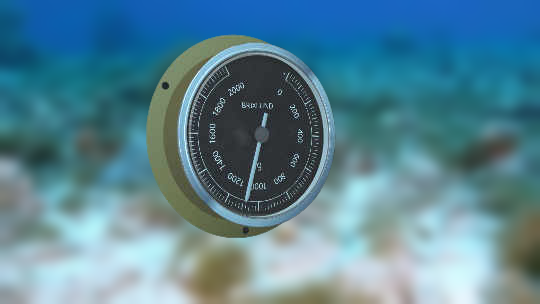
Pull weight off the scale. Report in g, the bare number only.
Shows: 1100
